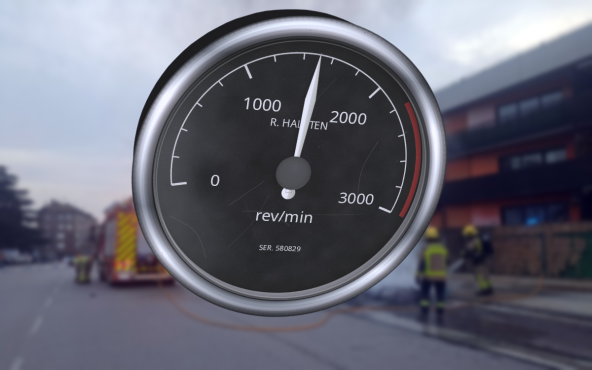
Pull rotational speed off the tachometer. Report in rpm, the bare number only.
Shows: 1500
